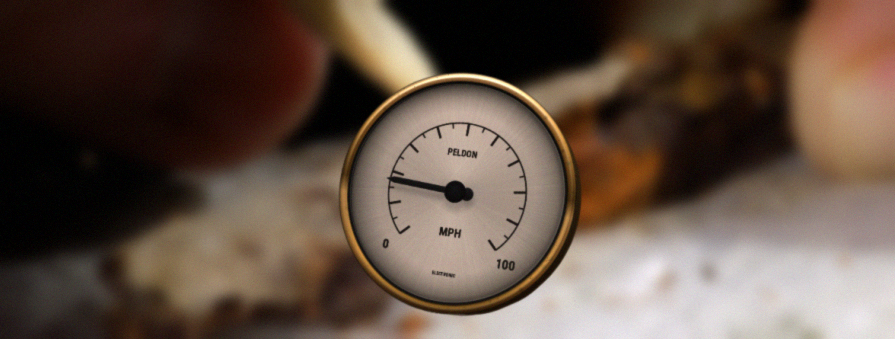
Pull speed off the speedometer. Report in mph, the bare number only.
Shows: 17.5
